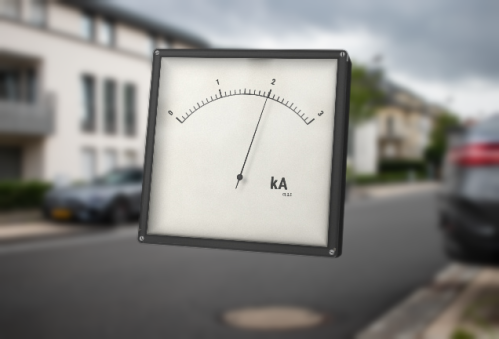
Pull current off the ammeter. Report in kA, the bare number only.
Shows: 2
